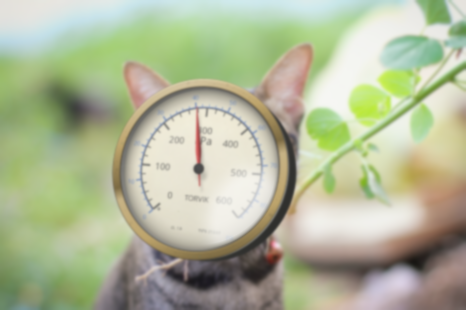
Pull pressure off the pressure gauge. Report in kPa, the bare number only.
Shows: 280
